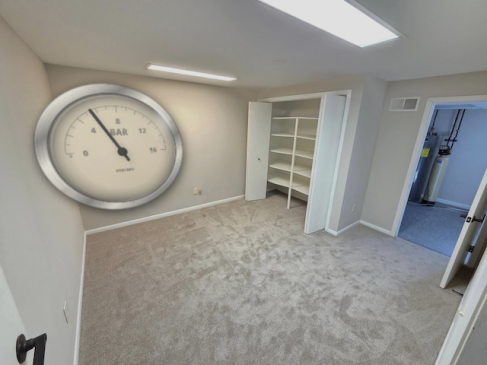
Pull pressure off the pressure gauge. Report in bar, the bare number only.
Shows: 5.5
